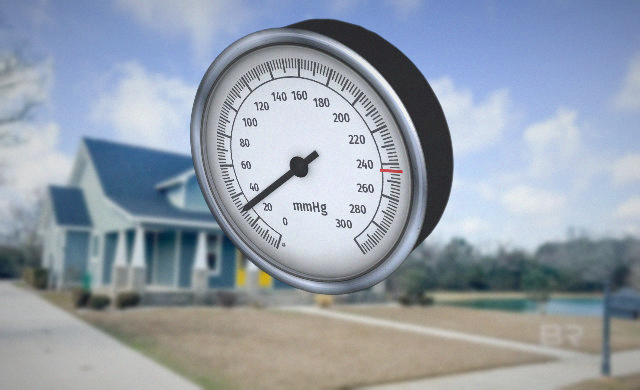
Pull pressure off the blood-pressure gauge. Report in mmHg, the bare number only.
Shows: 30
